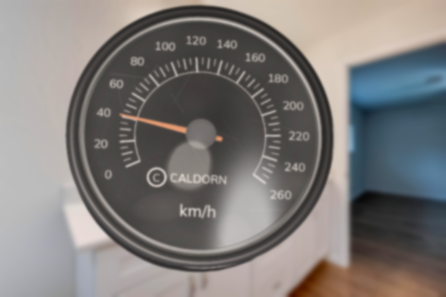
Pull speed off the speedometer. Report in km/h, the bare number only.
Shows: 40
